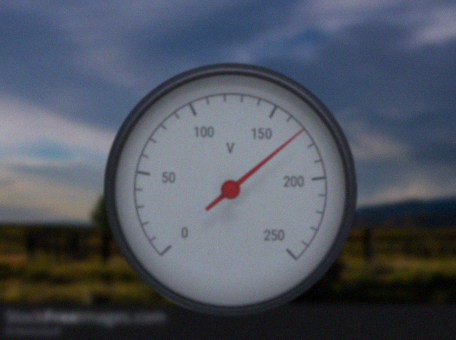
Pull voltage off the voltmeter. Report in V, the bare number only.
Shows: 170
